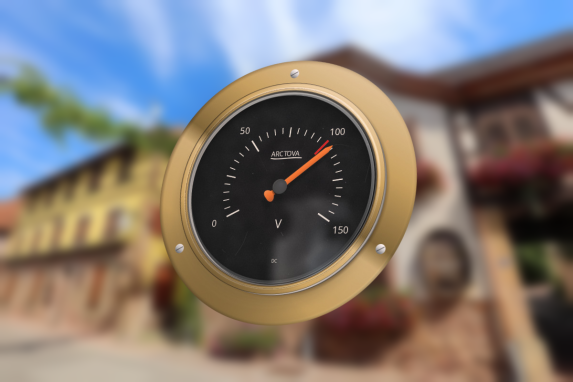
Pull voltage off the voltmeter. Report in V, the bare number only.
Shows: 105
